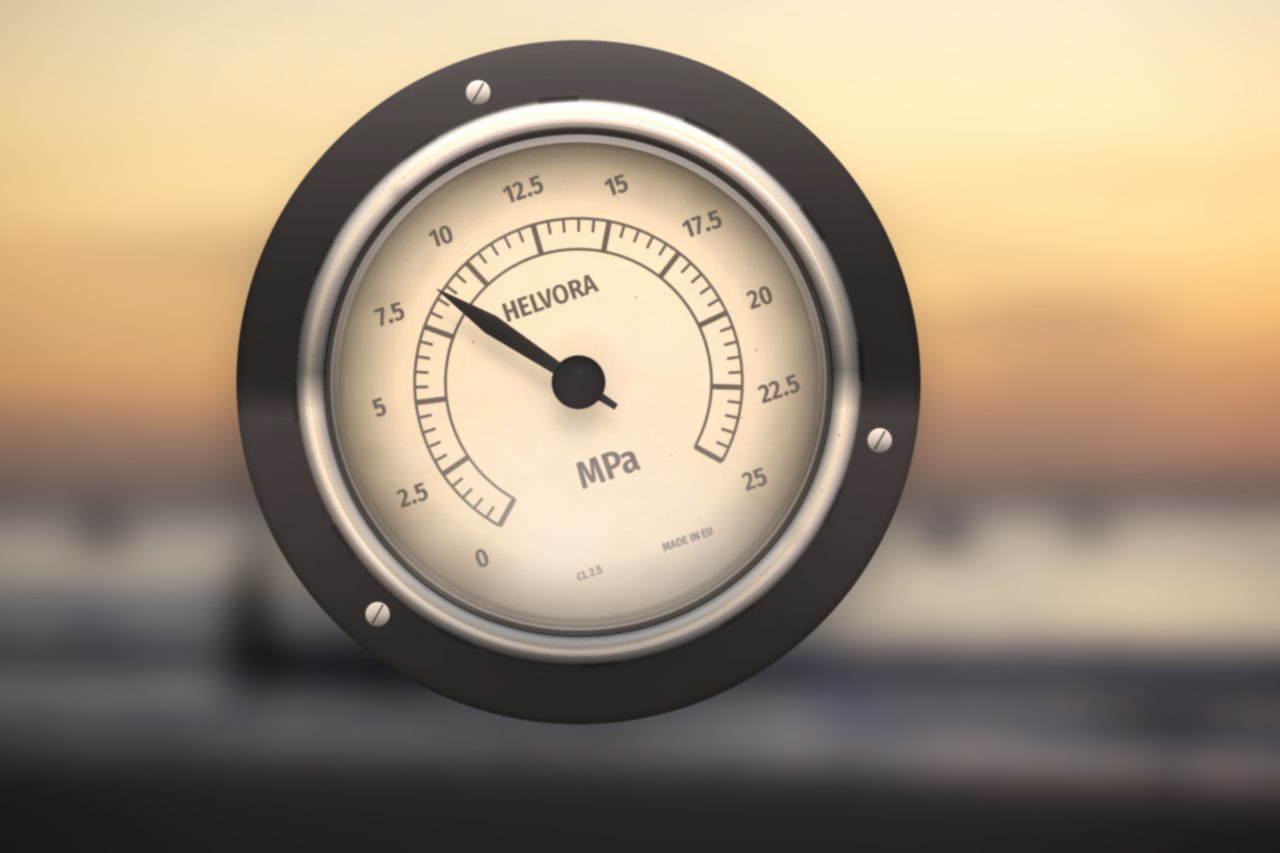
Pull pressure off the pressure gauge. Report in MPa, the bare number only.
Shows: 8.75
